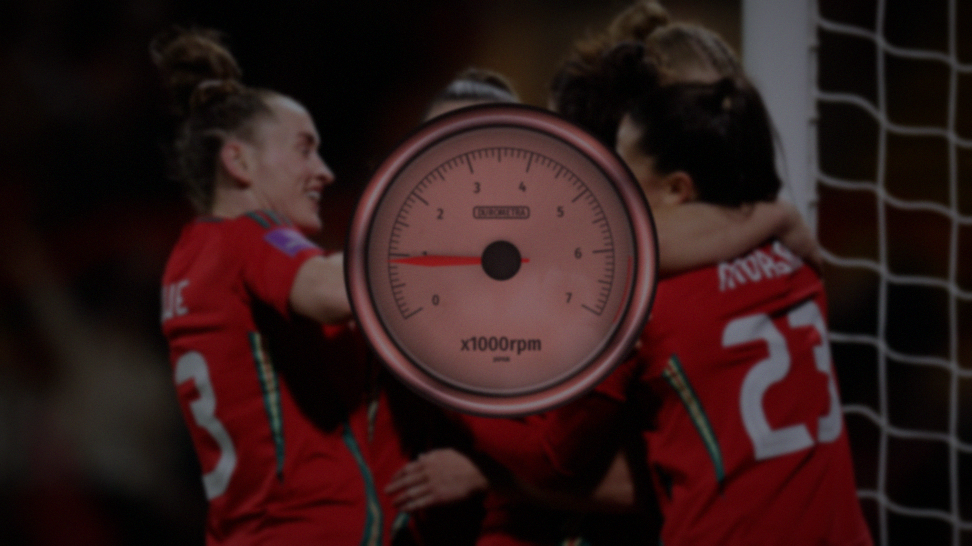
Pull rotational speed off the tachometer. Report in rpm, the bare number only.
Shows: 900
